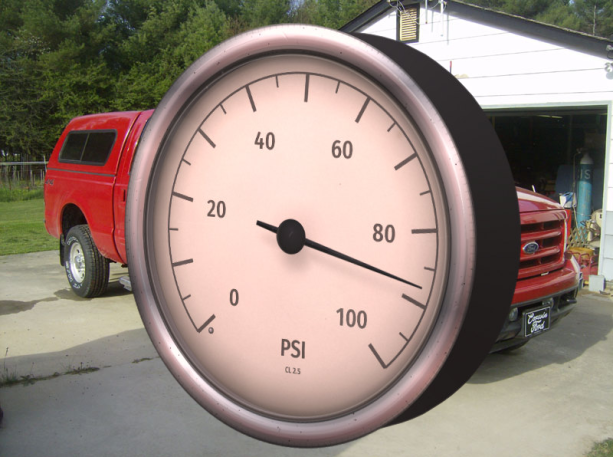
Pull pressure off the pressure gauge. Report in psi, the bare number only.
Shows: 87.5
